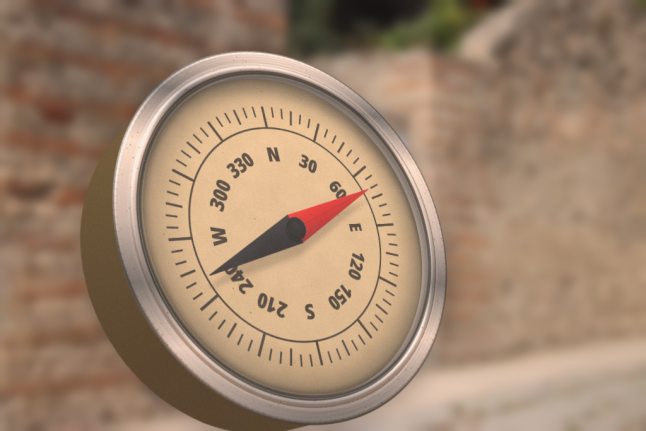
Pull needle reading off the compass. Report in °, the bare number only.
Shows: 70
